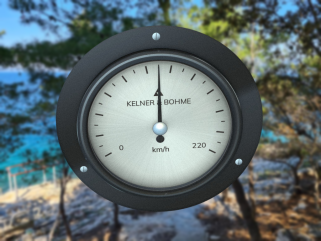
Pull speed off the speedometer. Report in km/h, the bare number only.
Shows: 110
